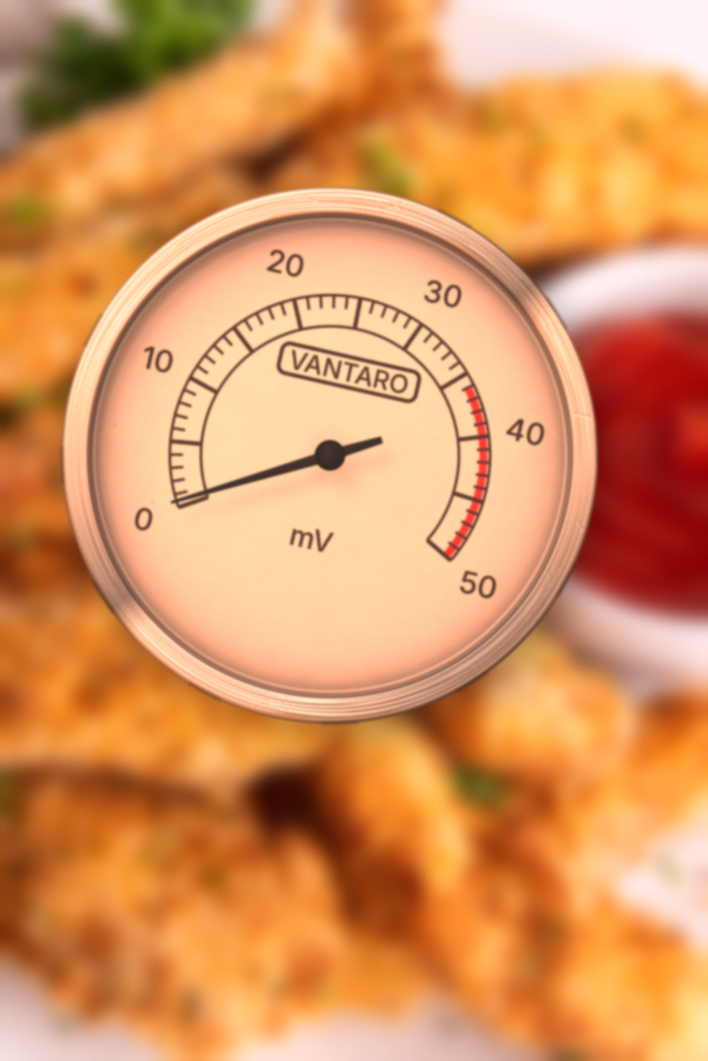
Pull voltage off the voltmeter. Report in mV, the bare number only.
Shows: 0.5
